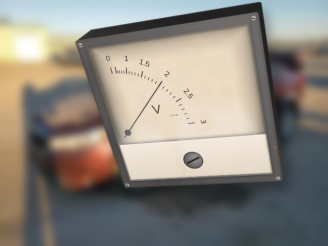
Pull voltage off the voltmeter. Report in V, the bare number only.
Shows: 2
